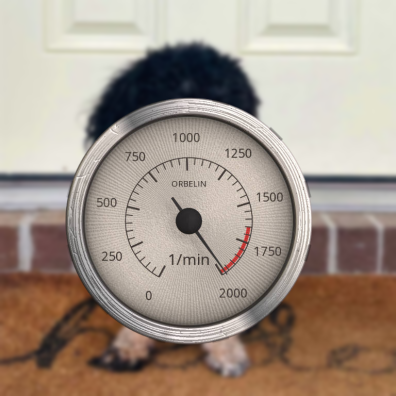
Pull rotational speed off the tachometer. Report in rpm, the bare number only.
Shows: 1975
